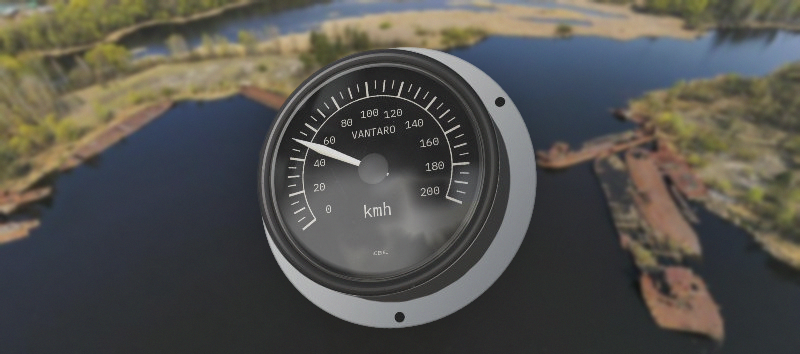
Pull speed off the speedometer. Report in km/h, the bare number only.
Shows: 50
